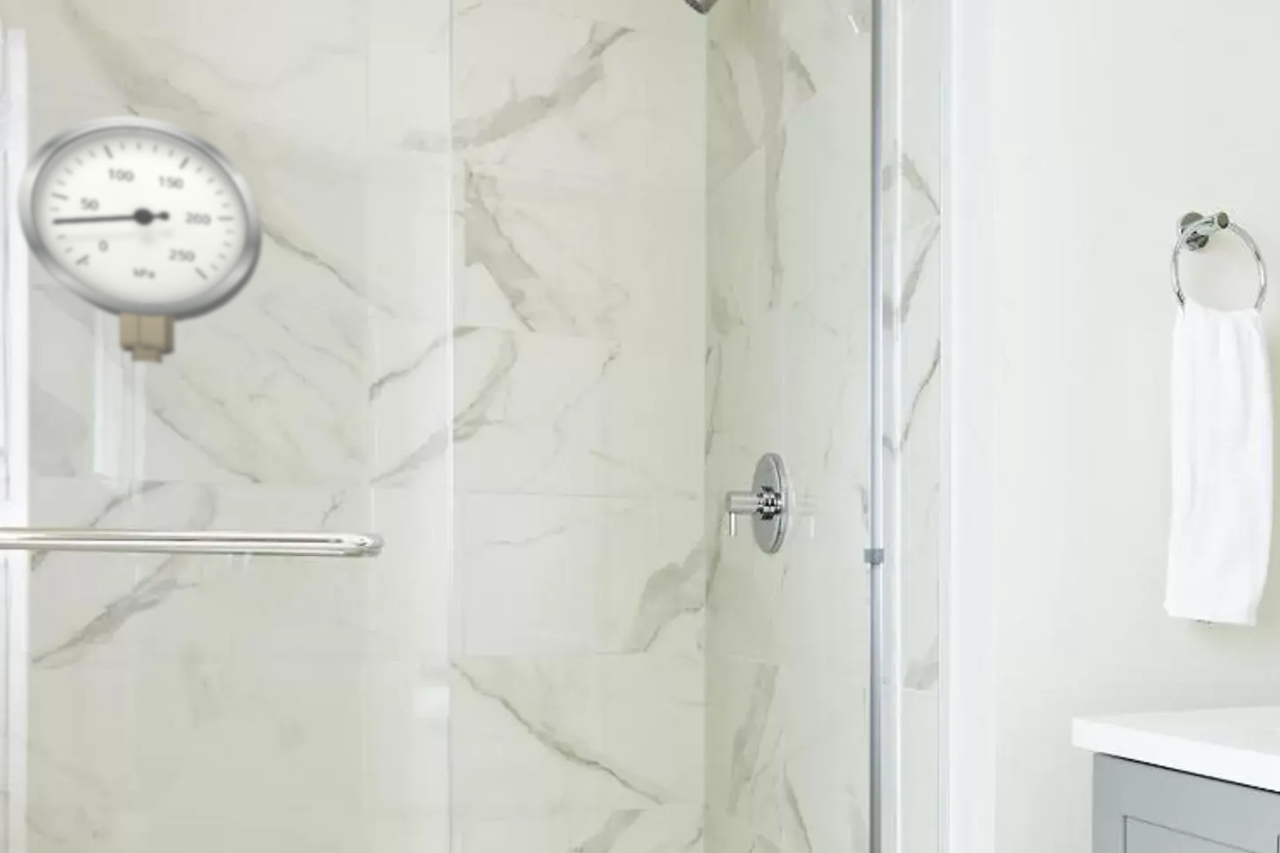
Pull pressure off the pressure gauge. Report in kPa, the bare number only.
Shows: 30
